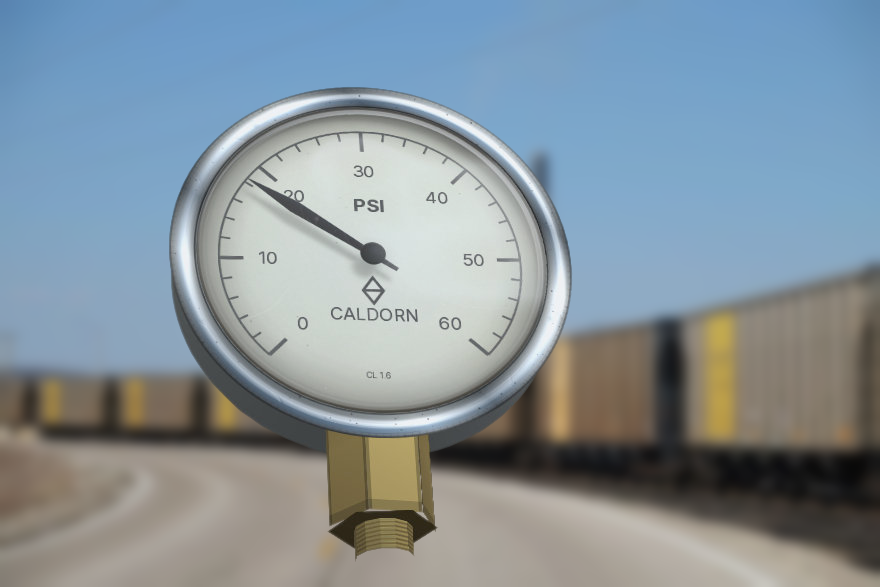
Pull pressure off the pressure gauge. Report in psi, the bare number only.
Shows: 18
